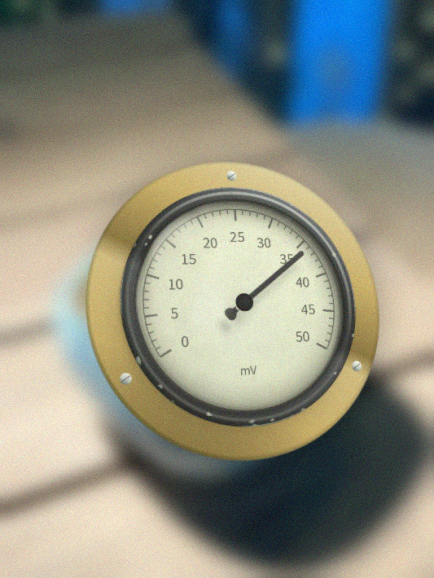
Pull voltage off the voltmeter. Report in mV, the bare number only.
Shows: 36
